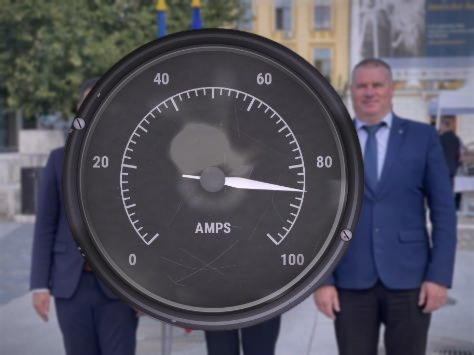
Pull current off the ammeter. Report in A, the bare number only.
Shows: 86
